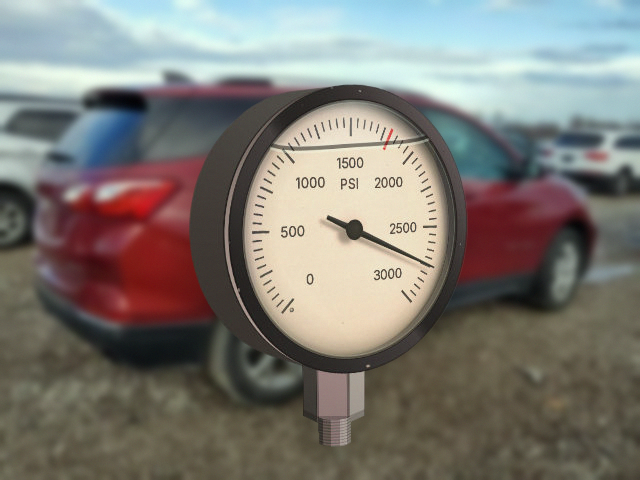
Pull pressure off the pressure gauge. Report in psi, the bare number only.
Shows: 2750
